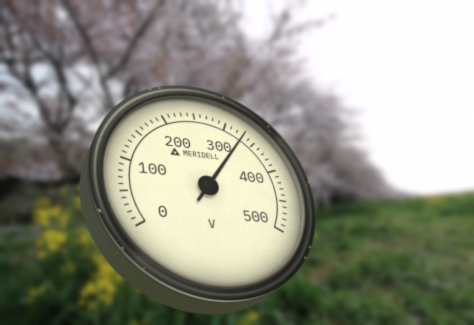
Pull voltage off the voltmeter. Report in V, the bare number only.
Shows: 330
